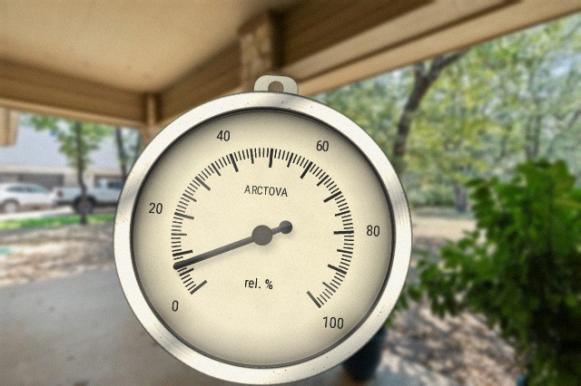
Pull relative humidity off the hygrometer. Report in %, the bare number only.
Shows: 7
